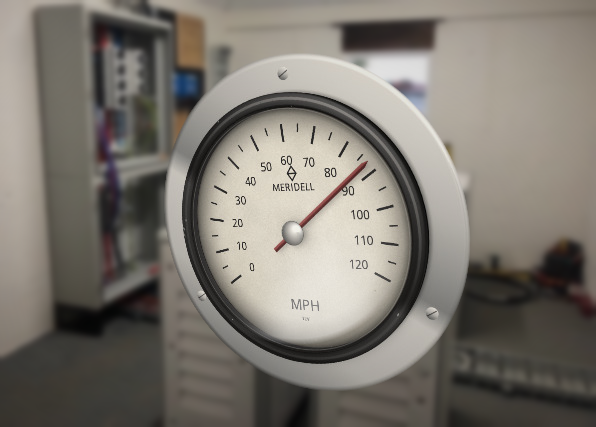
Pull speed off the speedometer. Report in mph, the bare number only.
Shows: 87.5
